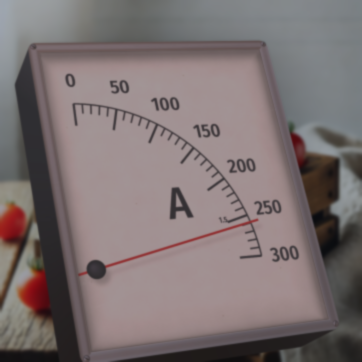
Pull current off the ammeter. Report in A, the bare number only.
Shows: 260
